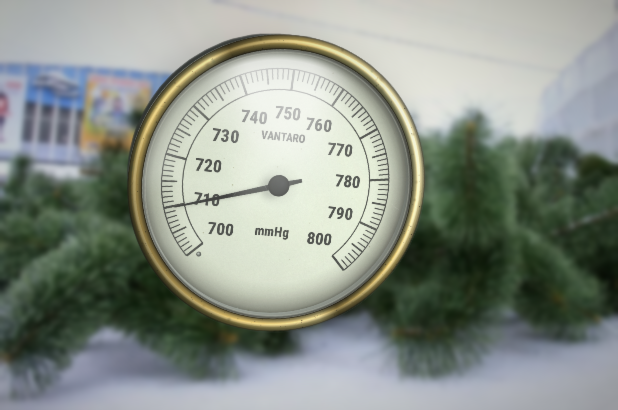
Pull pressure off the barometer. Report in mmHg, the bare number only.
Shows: 710
